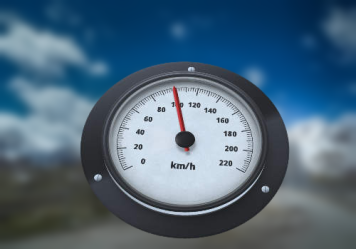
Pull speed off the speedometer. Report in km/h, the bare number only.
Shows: 100
